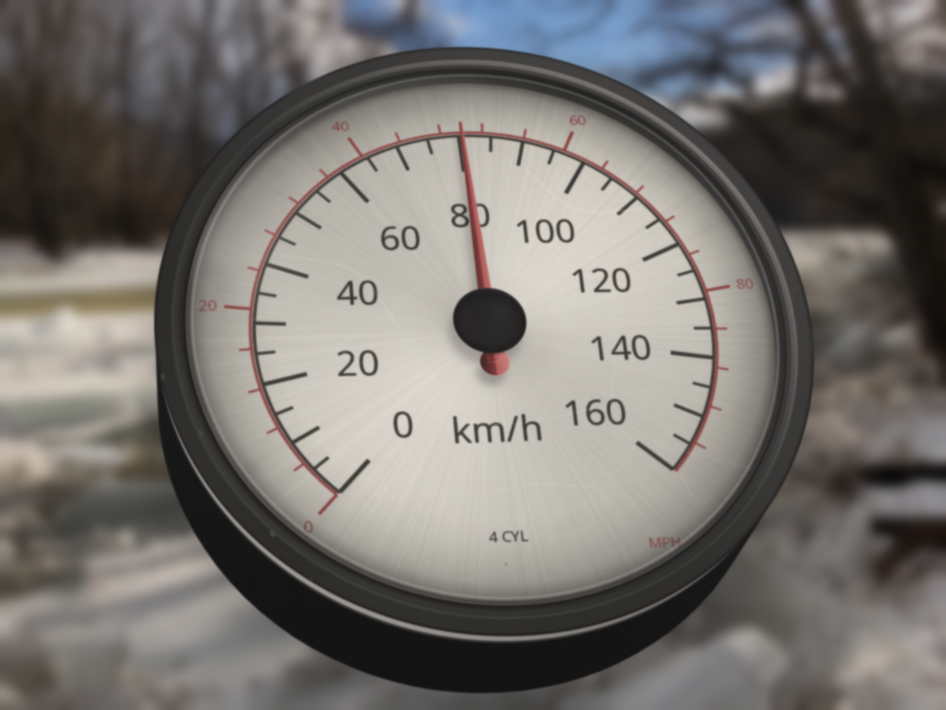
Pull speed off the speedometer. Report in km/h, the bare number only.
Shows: 80
